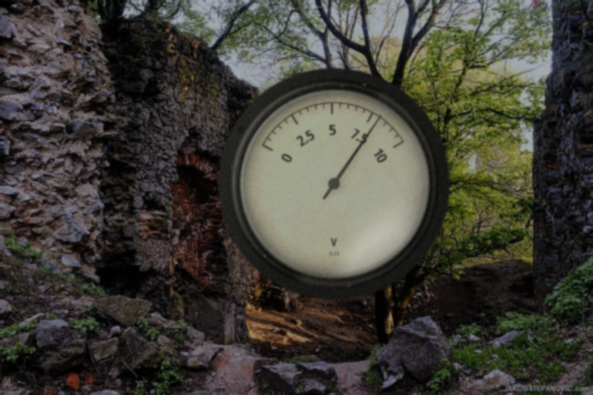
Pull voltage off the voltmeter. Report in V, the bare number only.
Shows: 8
